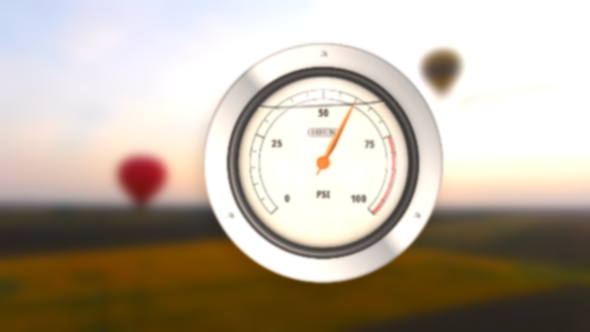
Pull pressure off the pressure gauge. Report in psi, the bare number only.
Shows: 60
